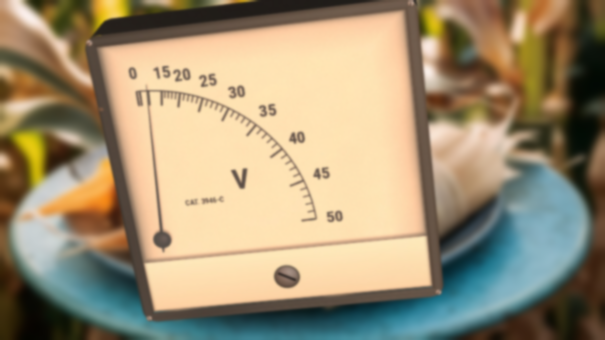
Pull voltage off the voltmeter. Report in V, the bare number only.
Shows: 10
